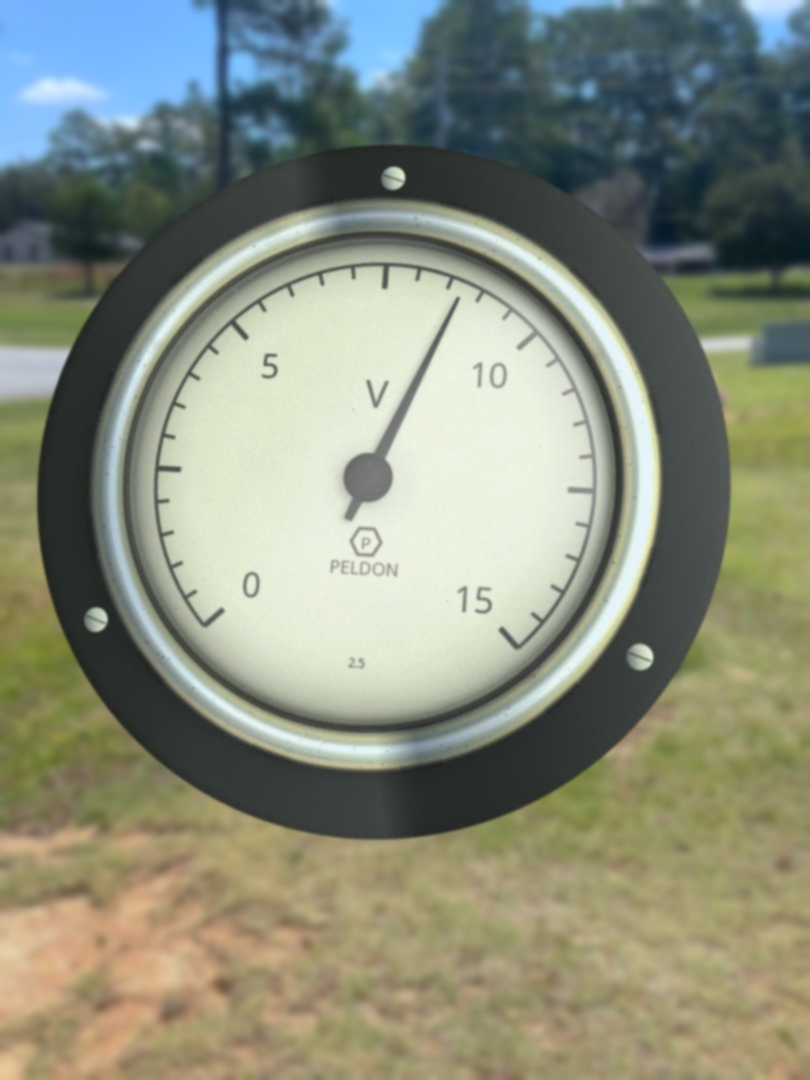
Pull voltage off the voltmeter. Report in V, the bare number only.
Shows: 8.75
